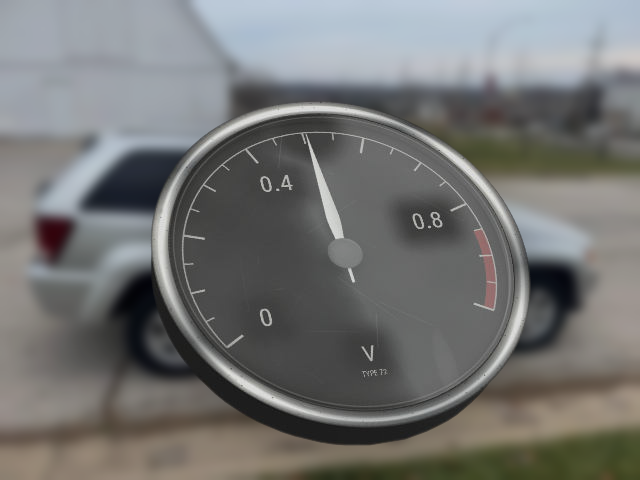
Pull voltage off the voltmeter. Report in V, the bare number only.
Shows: 0.5
